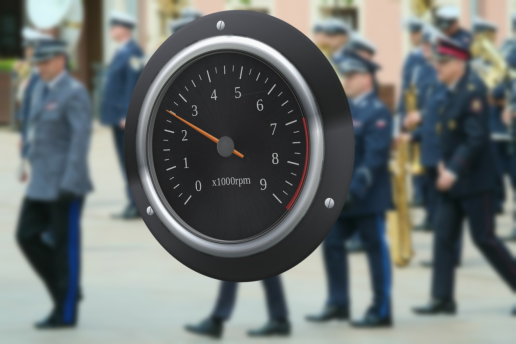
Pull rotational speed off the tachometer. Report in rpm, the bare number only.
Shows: 2500
